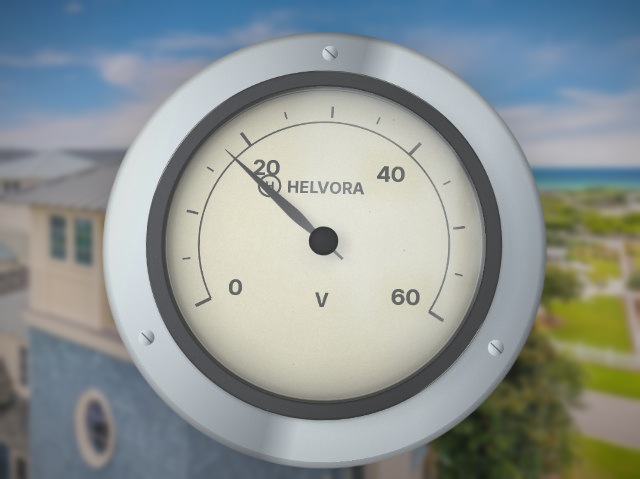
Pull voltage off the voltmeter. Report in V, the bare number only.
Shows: 17.5
